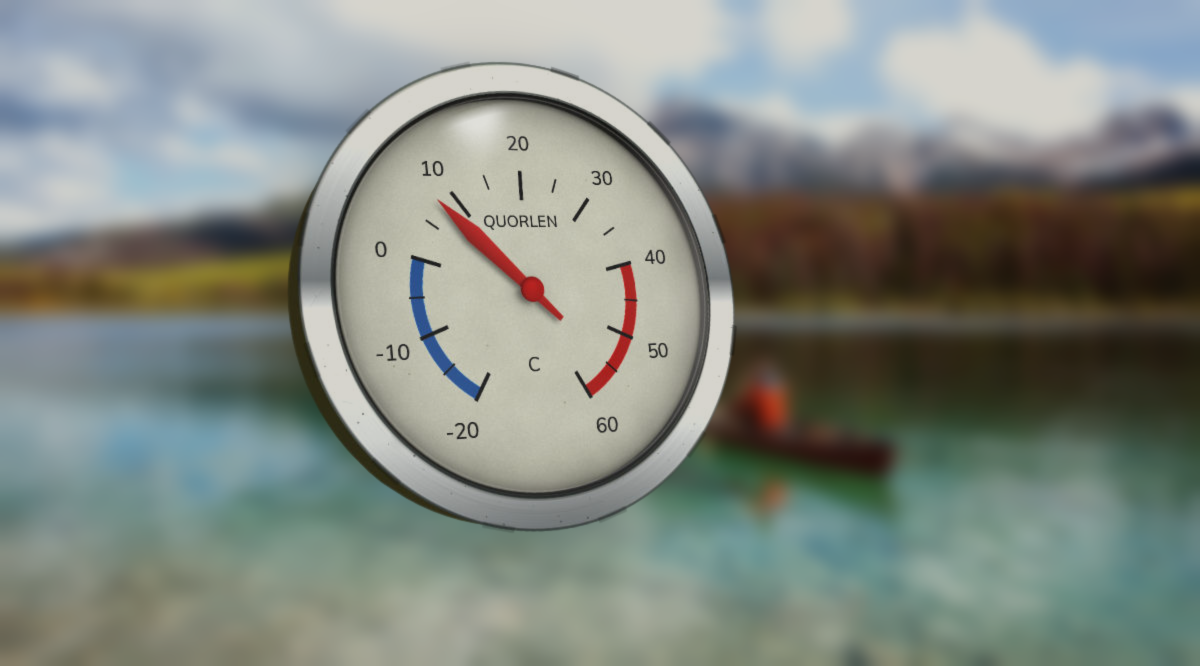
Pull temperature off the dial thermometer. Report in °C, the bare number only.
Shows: 7.5
